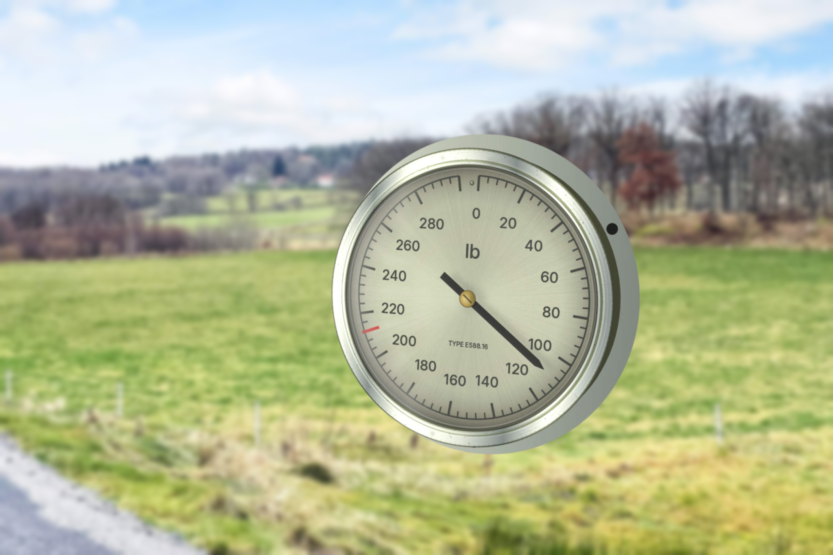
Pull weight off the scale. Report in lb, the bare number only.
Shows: 108
